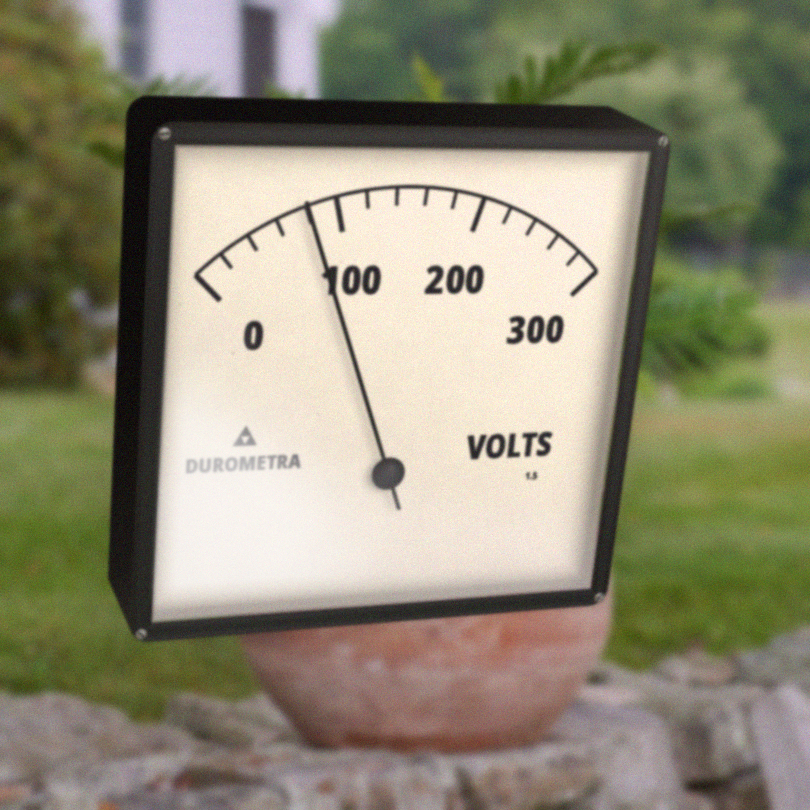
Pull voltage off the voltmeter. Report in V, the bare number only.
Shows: 80
